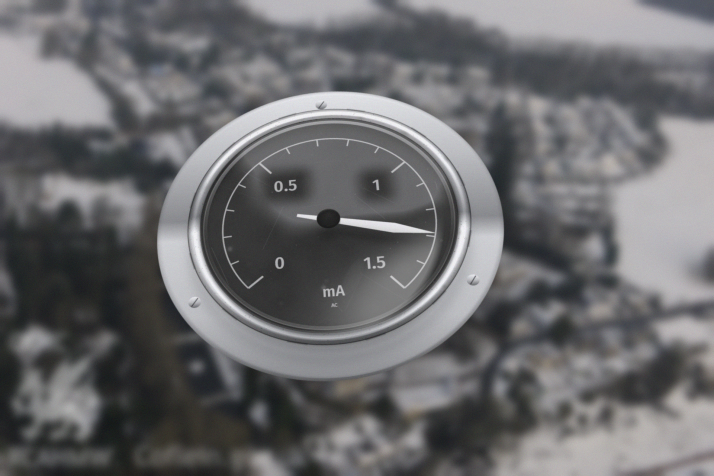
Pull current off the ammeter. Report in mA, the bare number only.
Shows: 1.3
